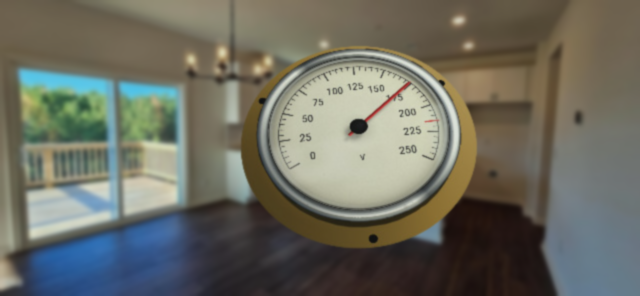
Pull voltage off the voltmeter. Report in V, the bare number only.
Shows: 175
